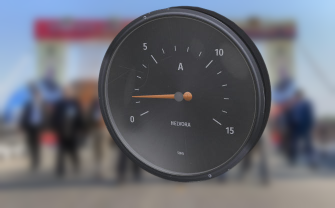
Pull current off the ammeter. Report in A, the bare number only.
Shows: 1.5
